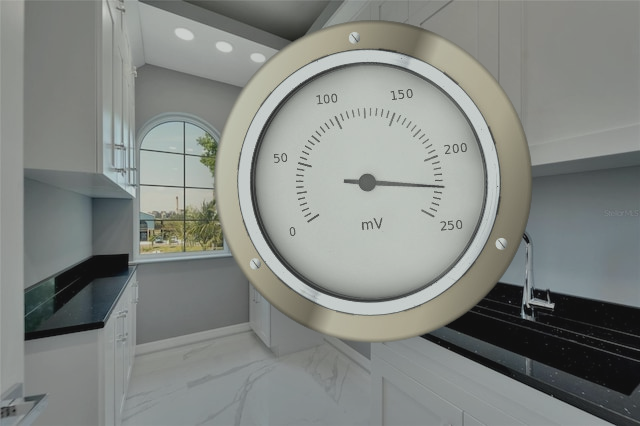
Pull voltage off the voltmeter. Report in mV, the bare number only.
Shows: 225
